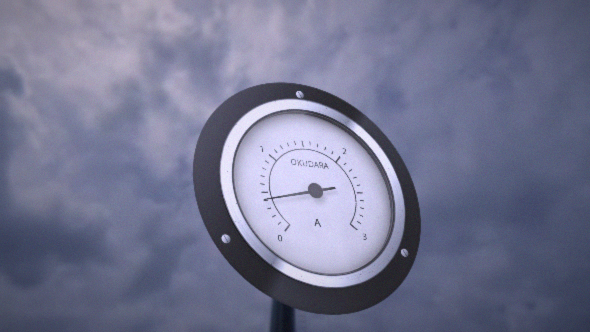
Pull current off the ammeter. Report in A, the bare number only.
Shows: 0.4
